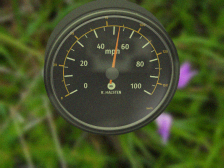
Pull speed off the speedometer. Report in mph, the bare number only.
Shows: 52.5
